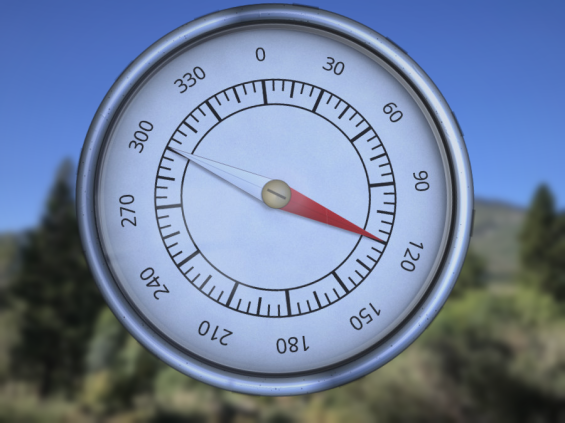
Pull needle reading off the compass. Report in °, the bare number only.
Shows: 120
